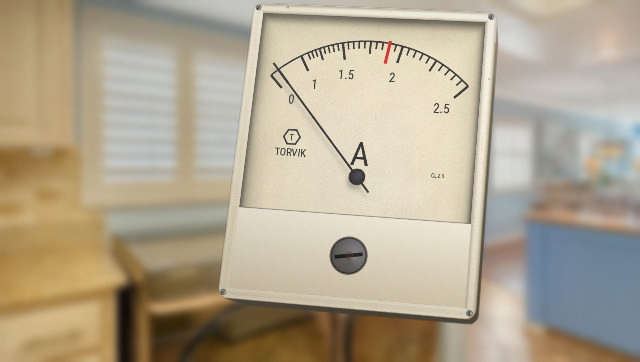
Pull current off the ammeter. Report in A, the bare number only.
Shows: 0.5
